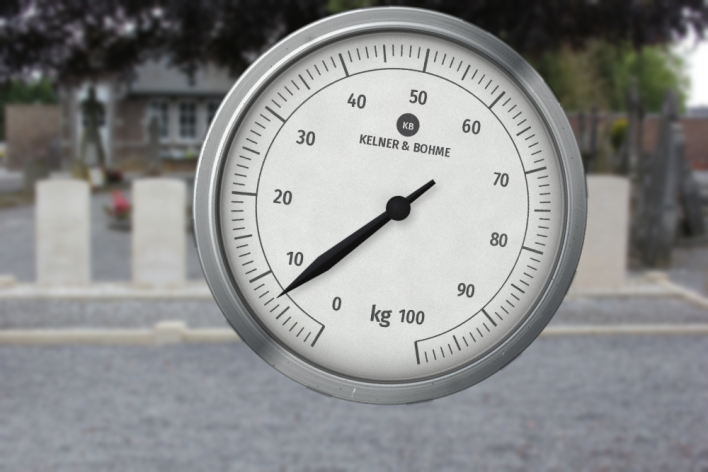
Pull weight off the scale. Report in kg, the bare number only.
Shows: 7
